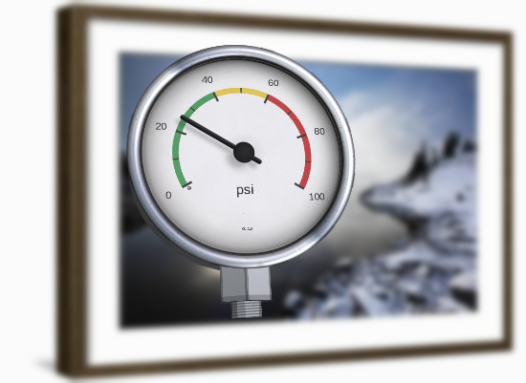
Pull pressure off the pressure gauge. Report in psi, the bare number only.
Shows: 25
